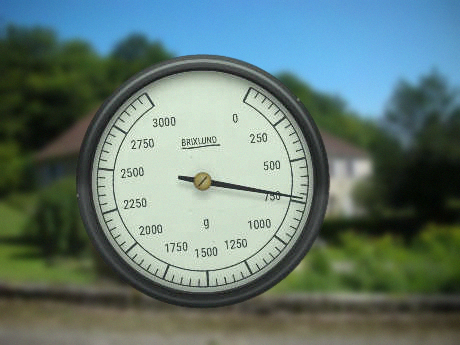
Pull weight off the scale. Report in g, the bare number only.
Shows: 725
